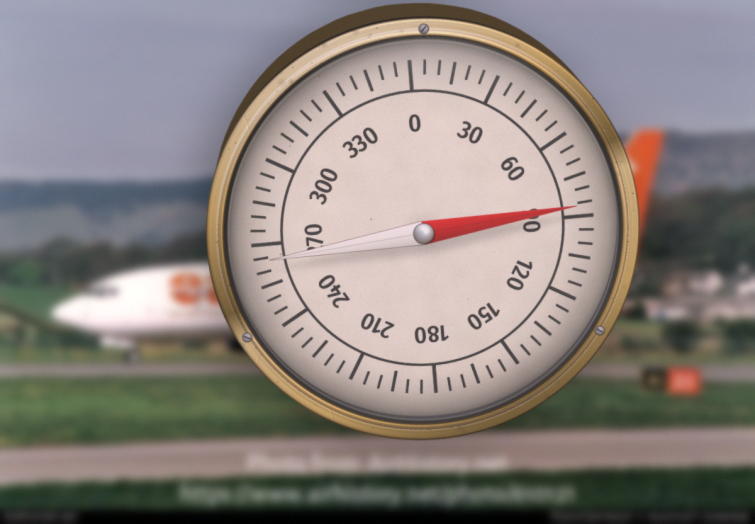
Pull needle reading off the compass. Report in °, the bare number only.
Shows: 85
